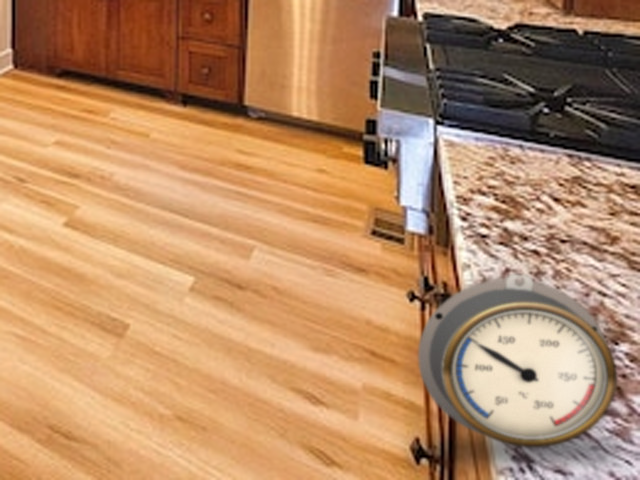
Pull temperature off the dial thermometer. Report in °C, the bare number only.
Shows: 125
